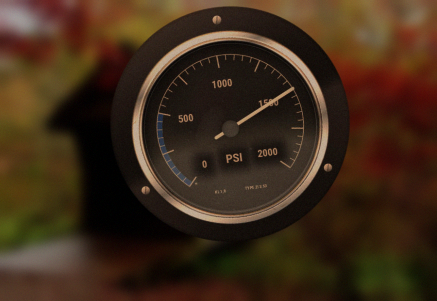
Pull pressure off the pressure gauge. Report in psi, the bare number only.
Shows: 1500
